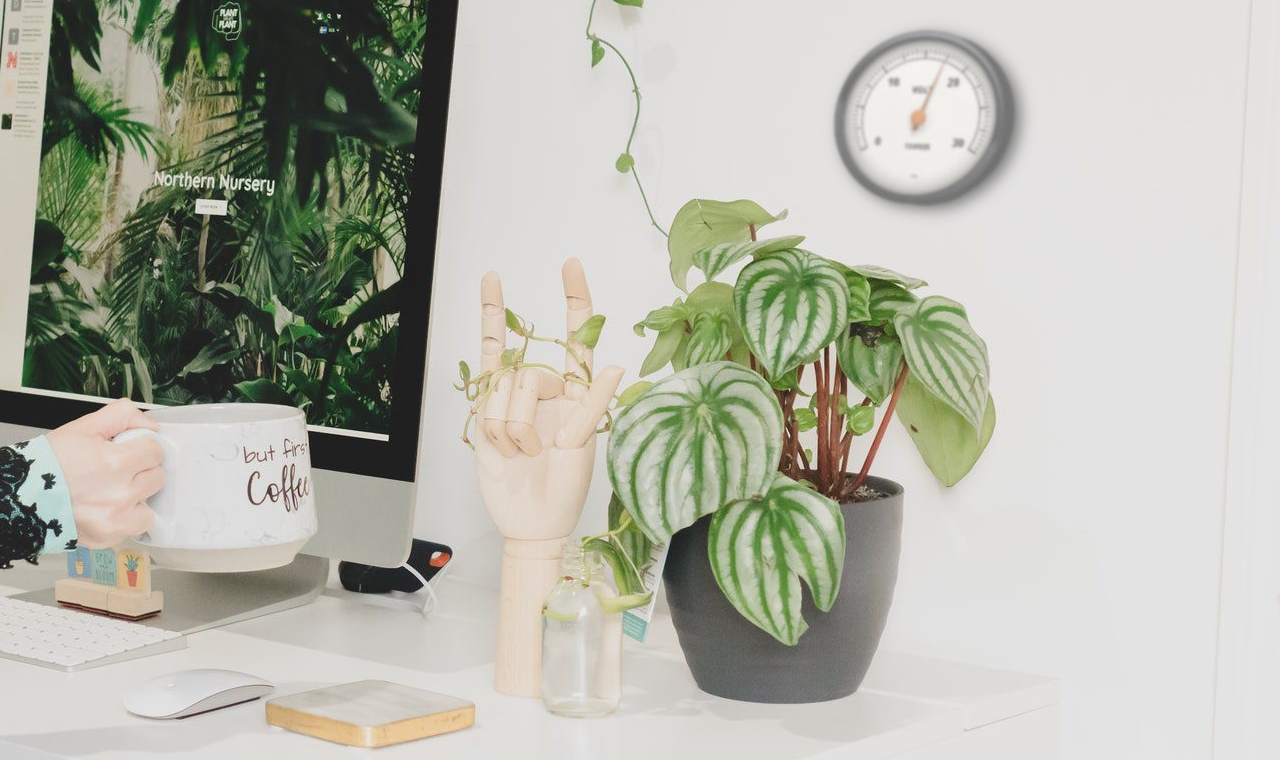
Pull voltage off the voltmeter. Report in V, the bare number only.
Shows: 17.5
